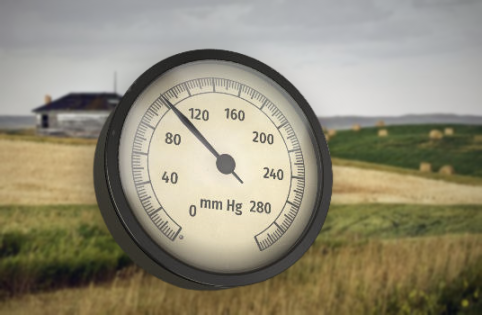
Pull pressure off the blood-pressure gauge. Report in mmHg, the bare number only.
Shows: 100
